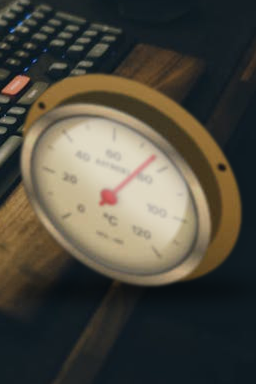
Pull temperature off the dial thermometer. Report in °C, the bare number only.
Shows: 75
